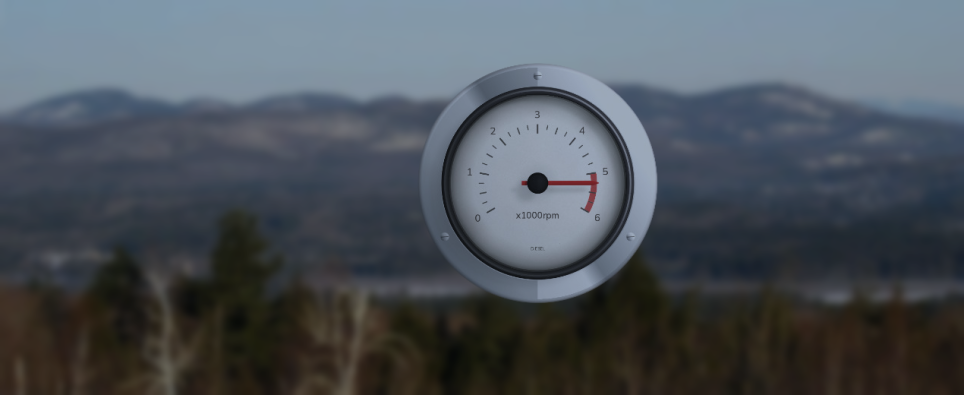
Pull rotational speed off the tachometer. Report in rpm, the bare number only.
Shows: 5250
